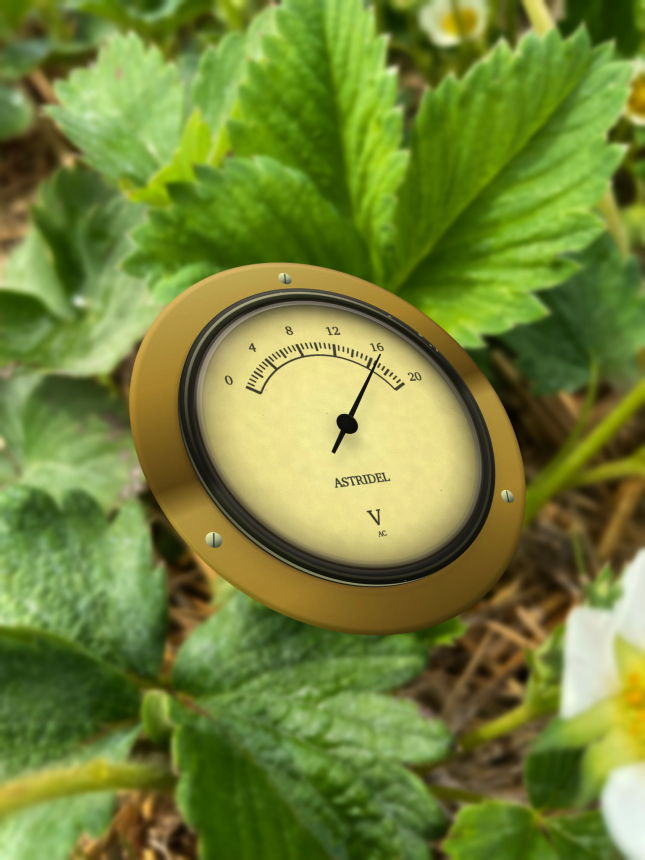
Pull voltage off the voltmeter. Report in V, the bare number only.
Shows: 16.5
